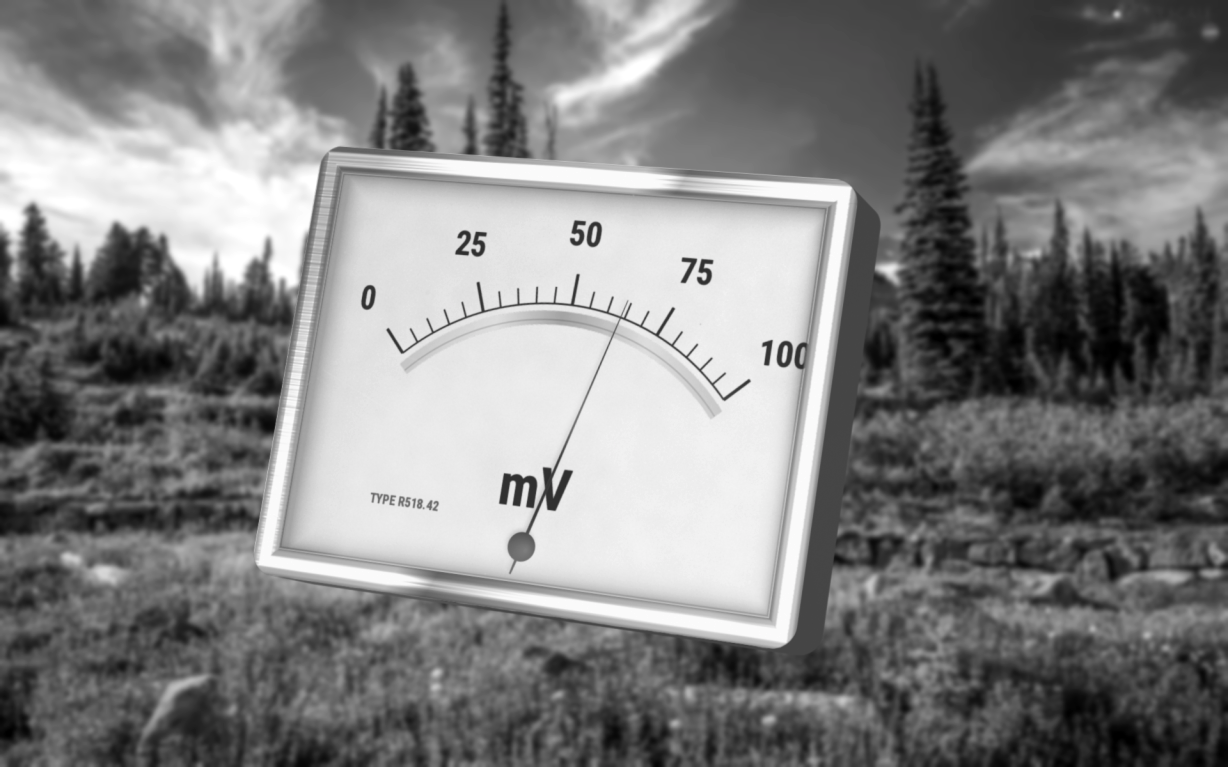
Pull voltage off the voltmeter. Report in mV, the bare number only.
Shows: 65
